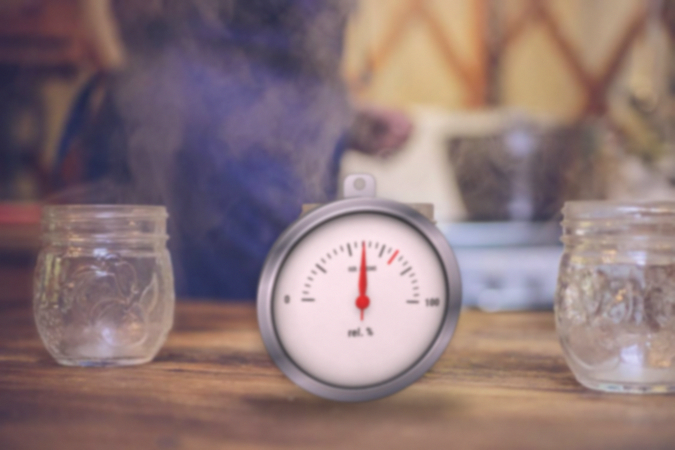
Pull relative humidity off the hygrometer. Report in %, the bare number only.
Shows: 48
